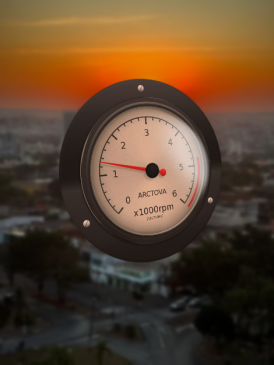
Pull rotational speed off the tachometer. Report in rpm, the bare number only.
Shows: 1300
